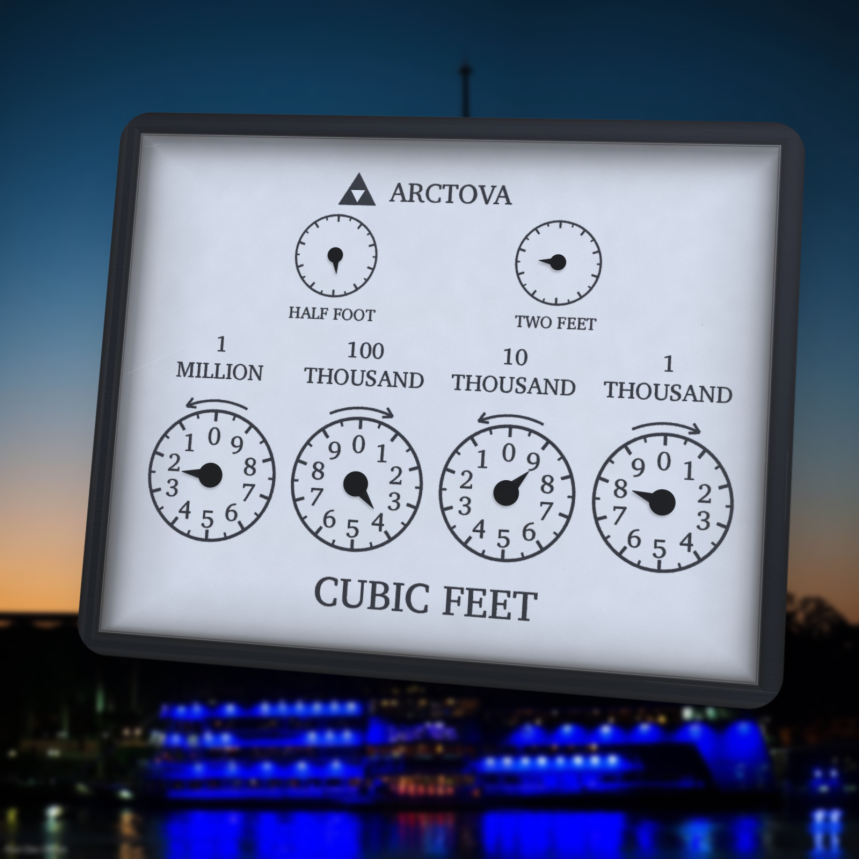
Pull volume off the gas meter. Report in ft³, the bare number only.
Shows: 238800
